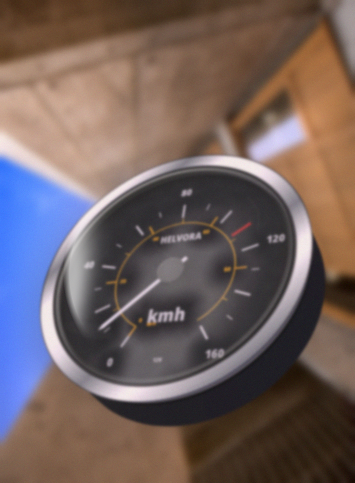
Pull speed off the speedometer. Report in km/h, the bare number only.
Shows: 10
